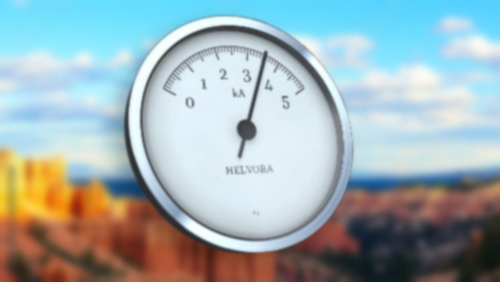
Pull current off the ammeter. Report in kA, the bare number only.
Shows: 3.5
